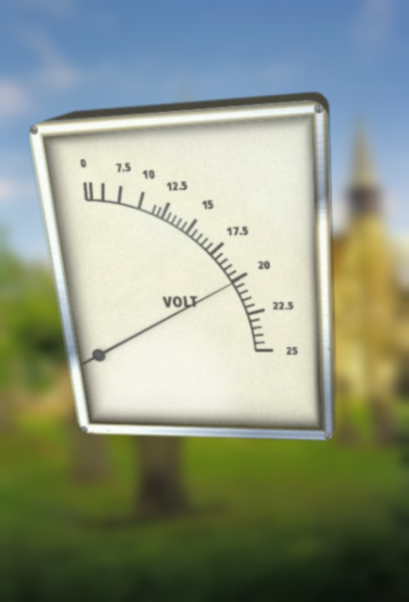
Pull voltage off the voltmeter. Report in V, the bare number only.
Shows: 20
